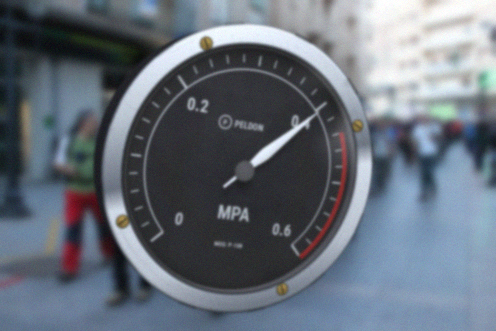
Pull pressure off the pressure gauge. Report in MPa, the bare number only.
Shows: 0.4
